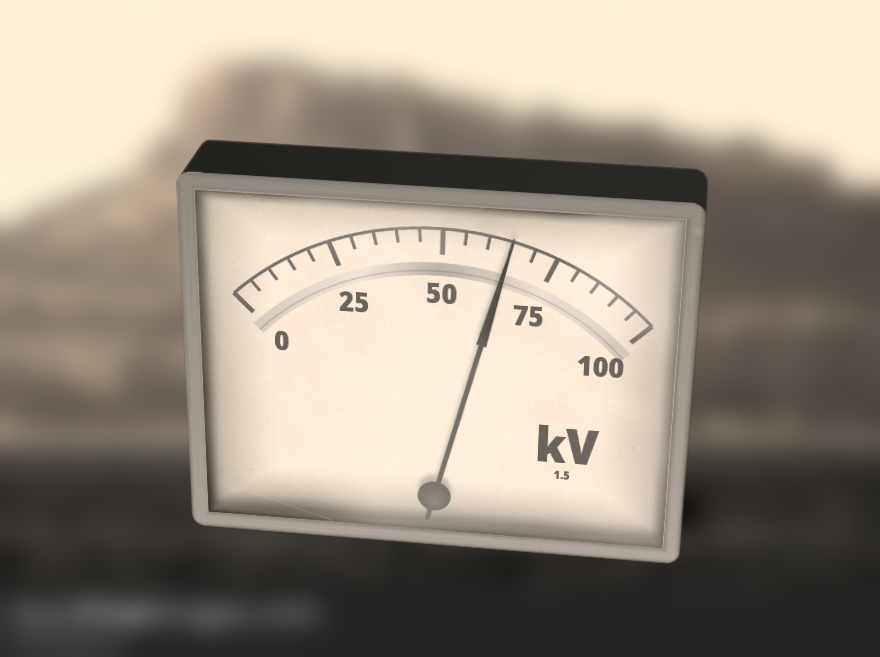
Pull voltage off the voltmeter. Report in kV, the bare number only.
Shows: 65
